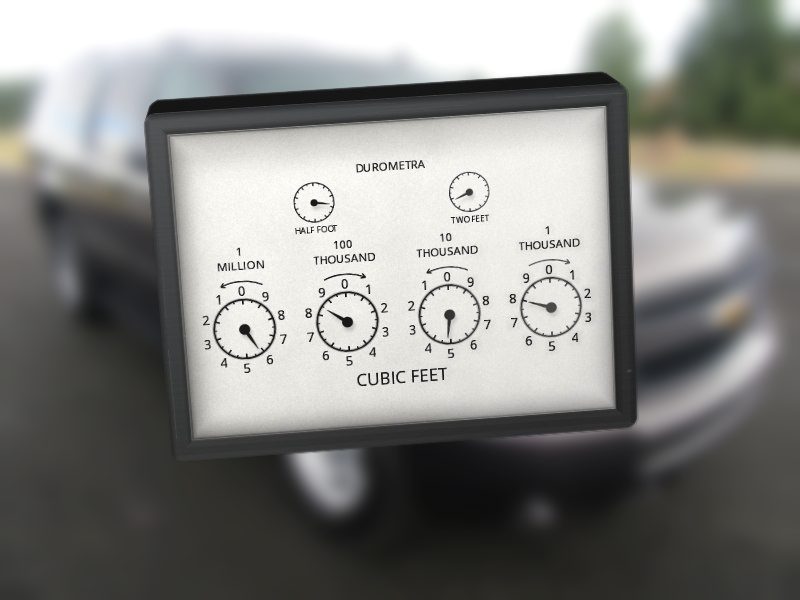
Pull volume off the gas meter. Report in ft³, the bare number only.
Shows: 584800
